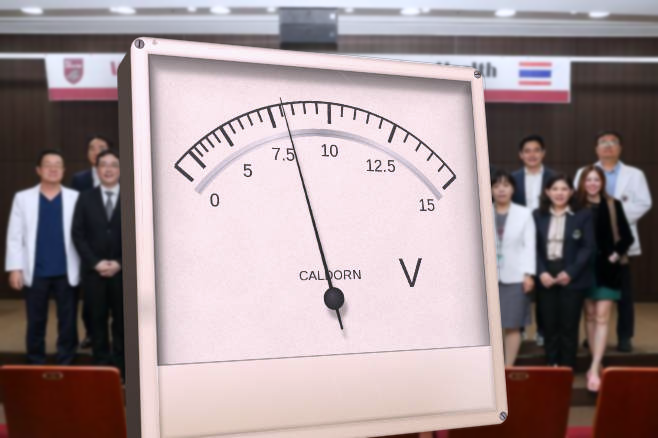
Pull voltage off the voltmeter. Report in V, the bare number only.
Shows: 8
